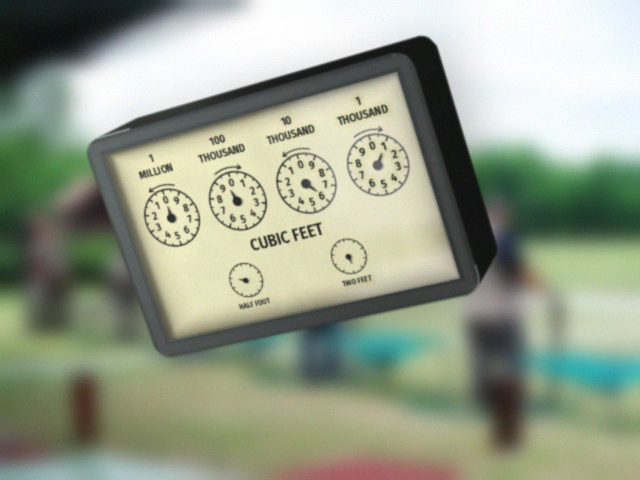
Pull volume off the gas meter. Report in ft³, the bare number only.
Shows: 996100
